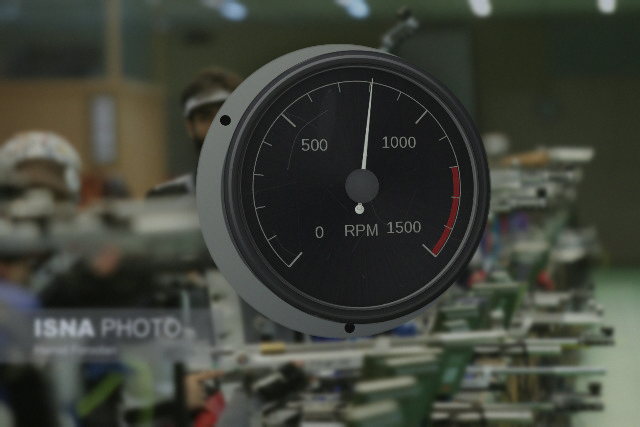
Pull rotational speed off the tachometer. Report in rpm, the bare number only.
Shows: 800
